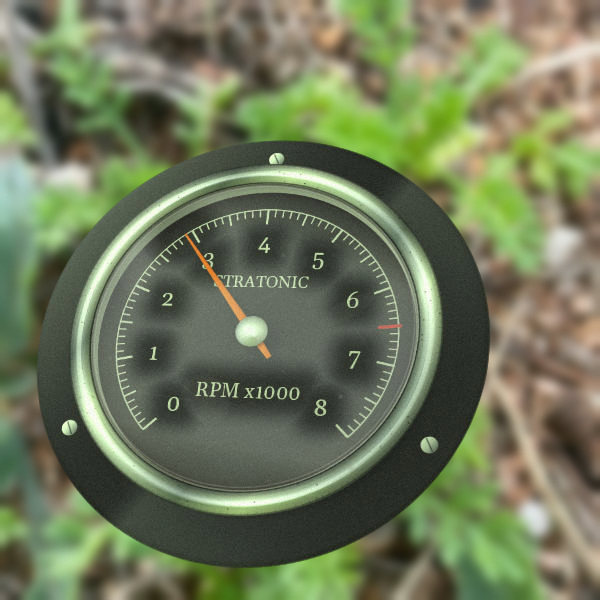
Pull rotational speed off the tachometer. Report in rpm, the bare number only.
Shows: 2900
